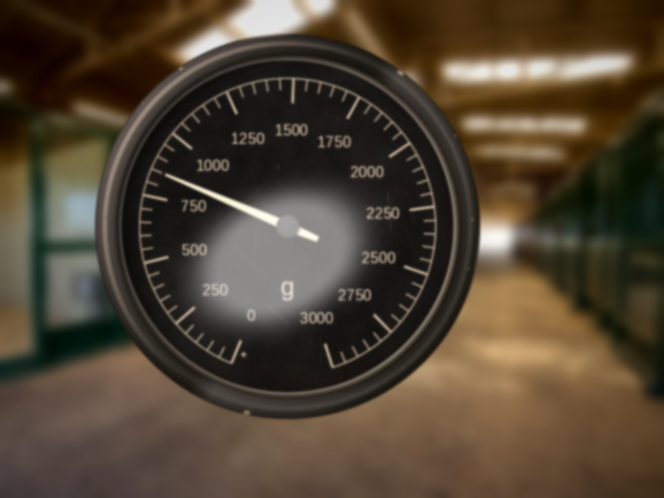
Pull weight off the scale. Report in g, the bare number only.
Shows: 850
